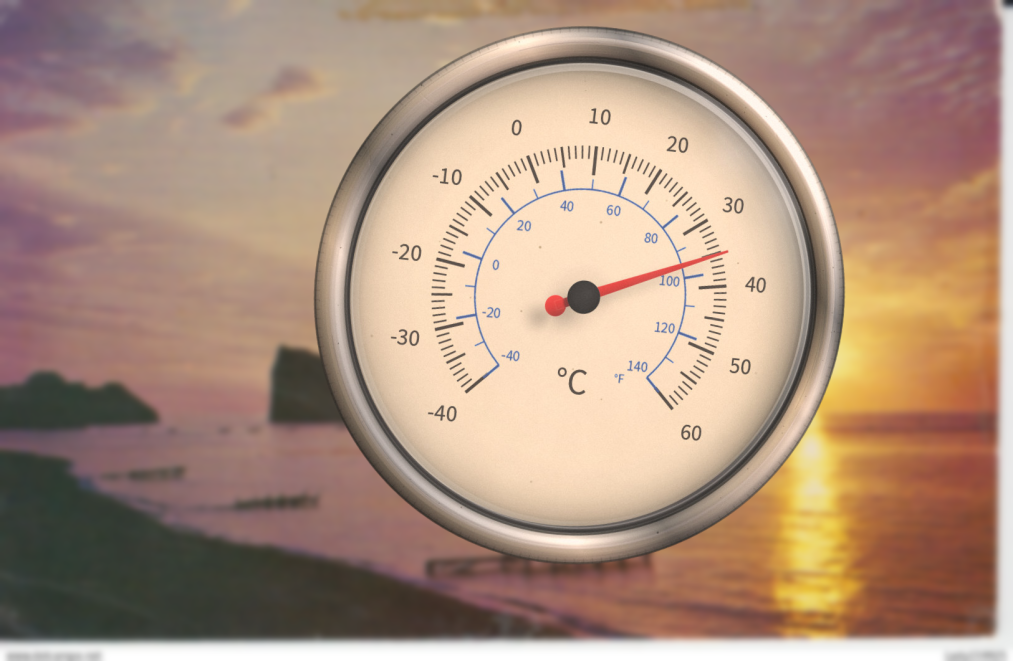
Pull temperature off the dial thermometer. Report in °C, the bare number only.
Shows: 35
